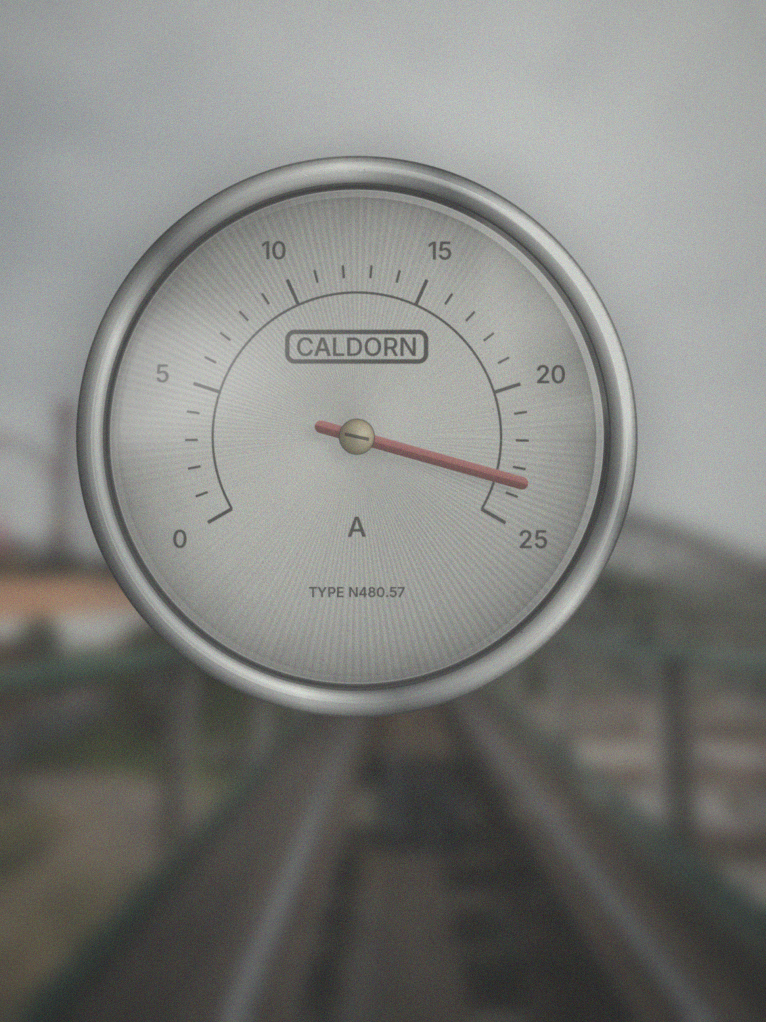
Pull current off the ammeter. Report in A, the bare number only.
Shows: 23.5
